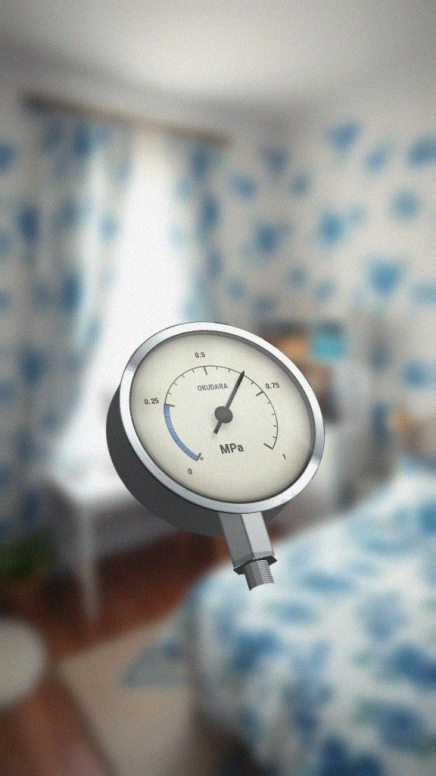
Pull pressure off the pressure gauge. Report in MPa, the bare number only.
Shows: 0.65
